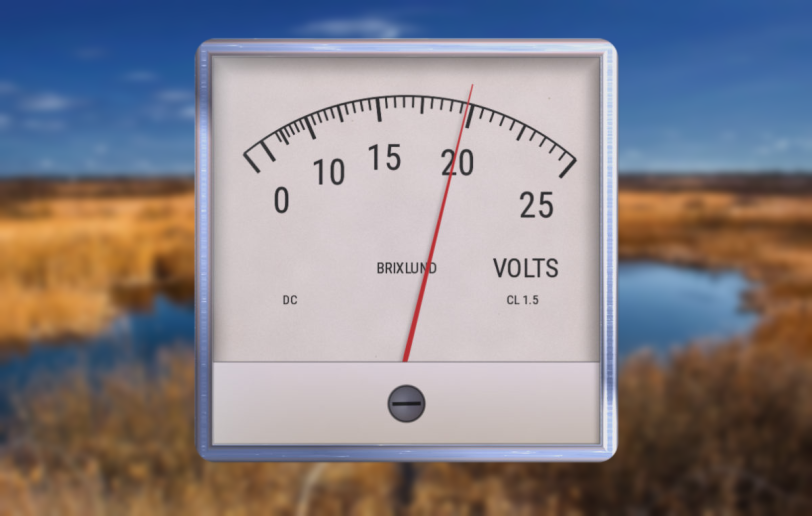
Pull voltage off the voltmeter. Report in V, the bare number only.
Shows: 19.75
